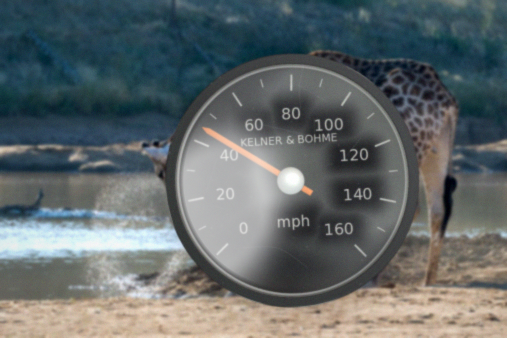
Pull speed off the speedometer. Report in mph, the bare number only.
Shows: 45
